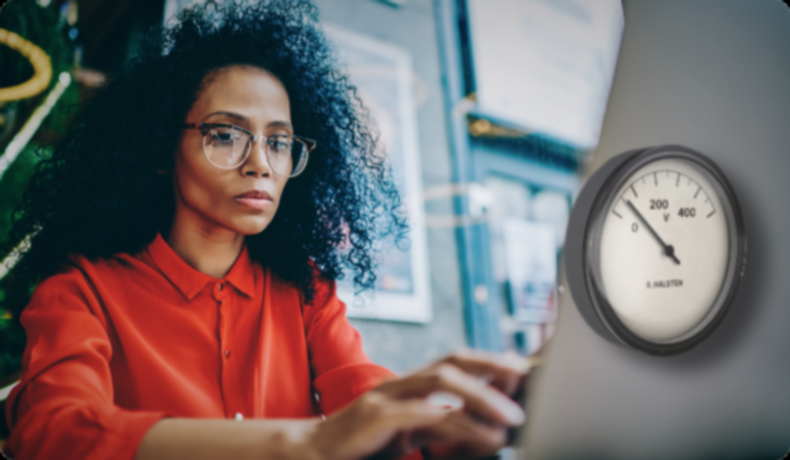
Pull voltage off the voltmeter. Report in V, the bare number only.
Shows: 50
